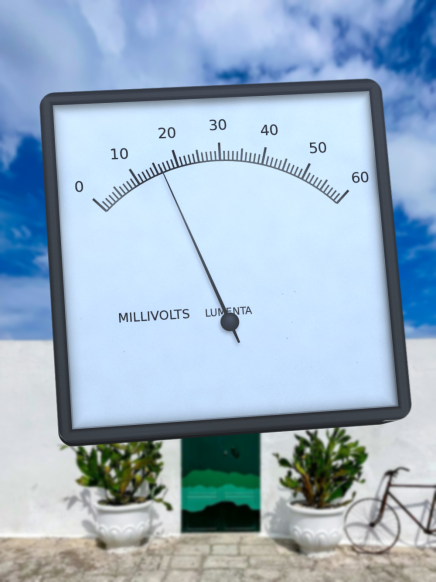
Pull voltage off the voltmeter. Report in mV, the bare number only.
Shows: 16
